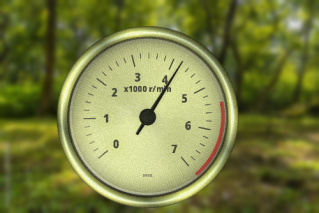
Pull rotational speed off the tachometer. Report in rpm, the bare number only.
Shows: 4200
